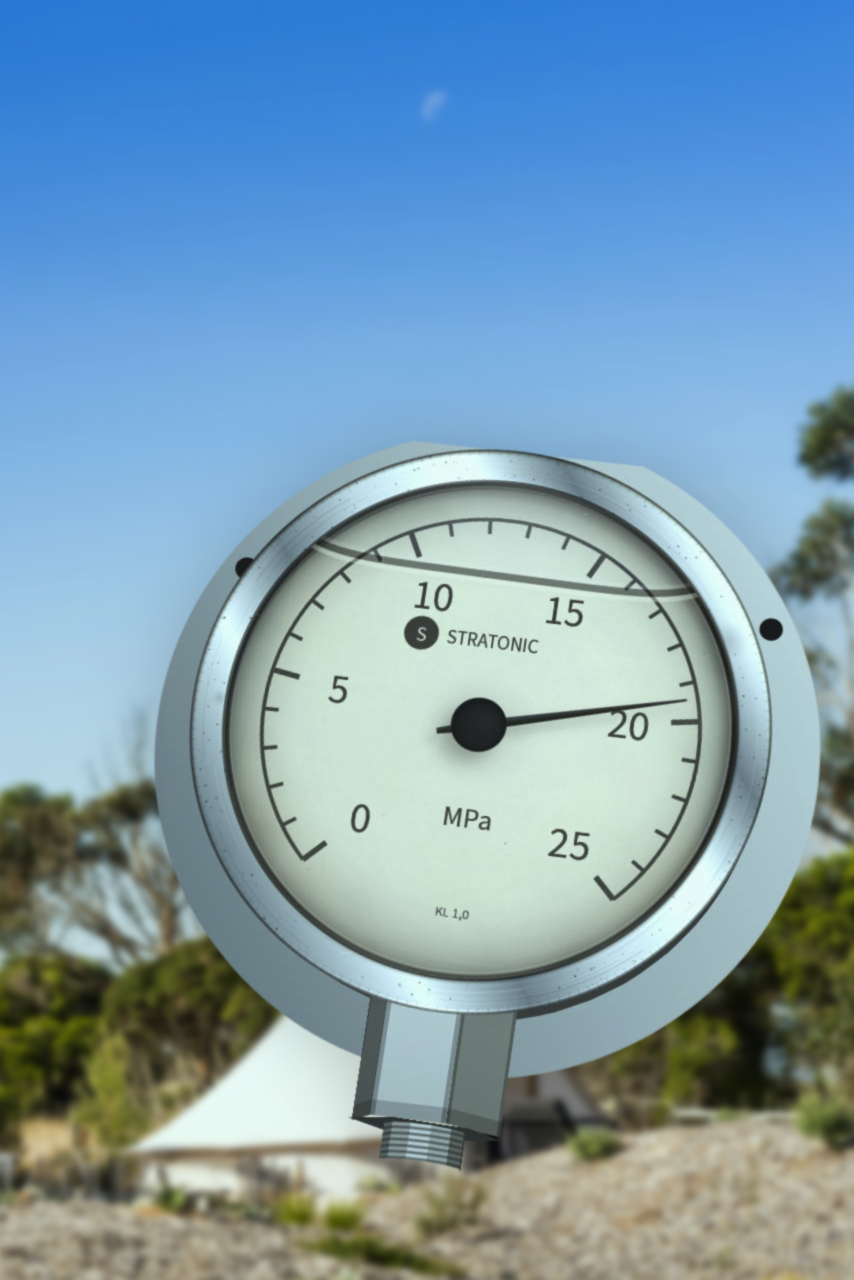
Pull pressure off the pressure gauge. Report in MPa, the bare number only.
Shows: 19.5
